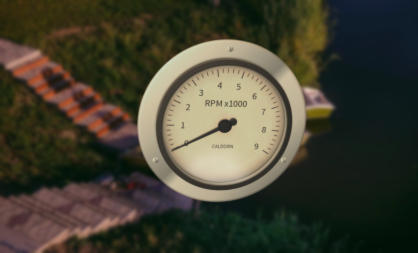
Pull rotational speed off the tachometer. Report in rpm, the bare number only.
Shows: 0
